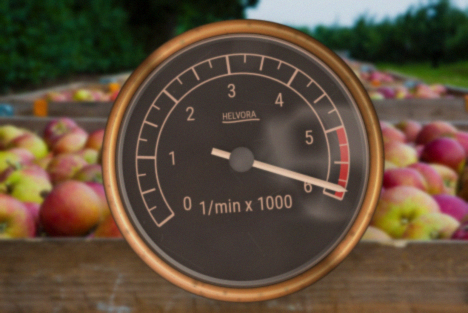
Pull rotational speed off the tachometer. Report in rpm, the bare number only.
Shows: 5875
